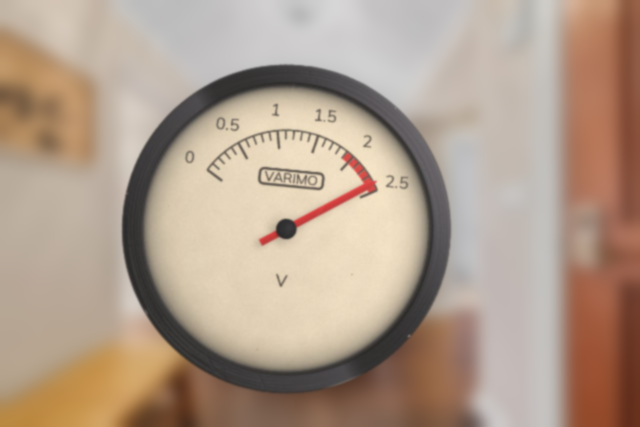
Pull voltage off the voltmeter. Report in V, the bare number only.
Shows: 2.4
